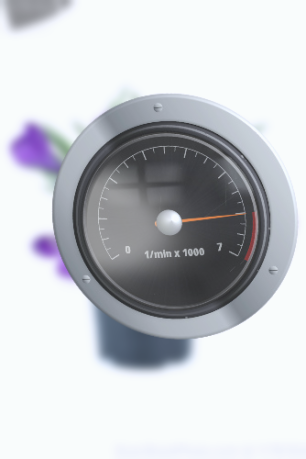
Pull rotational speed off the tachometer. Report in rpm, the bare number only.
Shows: 6000
